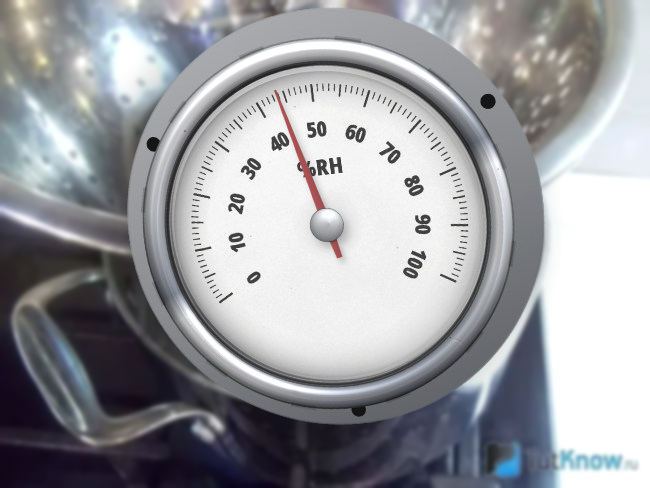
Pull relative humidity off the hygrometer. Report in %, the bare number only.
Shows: 44
